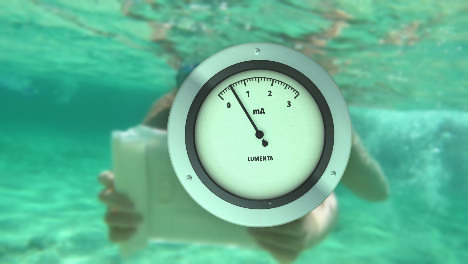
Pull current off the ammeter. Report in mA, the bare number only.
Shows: 0.5
